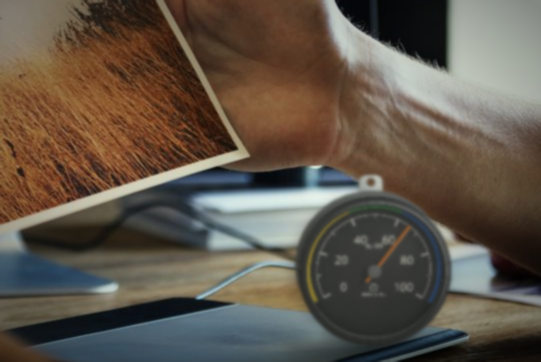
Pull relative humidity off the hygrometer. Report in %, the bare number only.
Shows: 65
